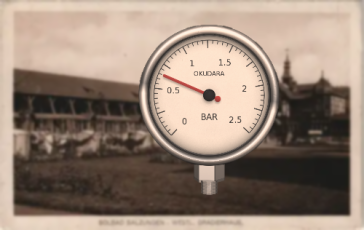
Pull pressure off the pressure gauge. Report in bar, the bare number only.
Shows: 0.65
